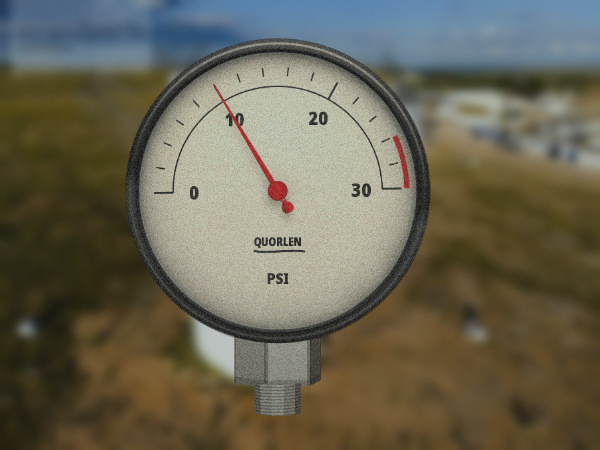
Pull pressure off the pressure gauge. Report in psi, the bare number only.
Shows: 10
